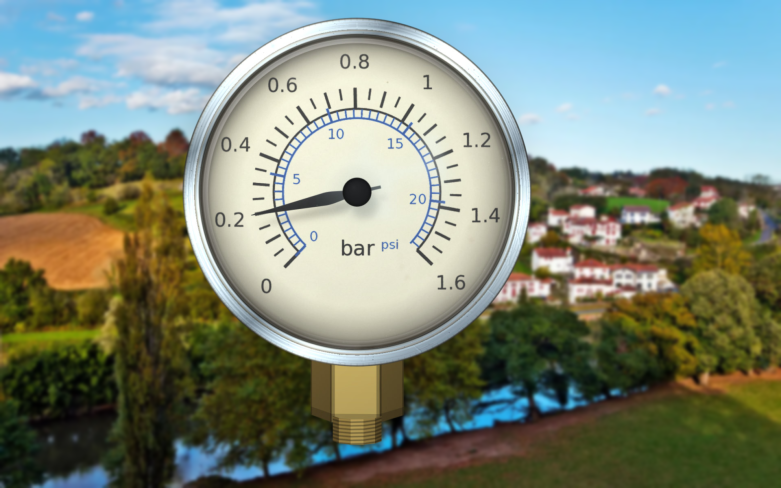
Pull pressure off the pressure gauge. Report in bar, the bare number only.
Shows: 0.2
